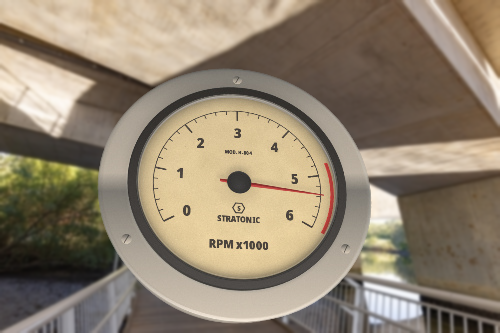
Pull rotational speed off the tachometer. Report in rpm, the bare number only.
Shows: 5400
